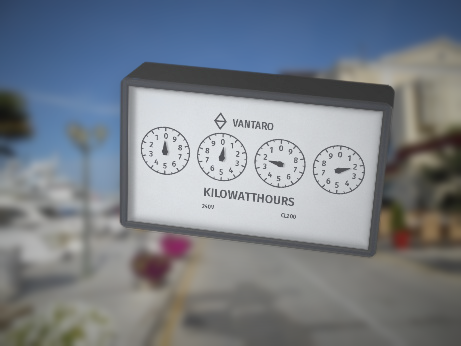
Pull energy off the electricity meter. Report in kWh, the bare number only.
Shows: 22
